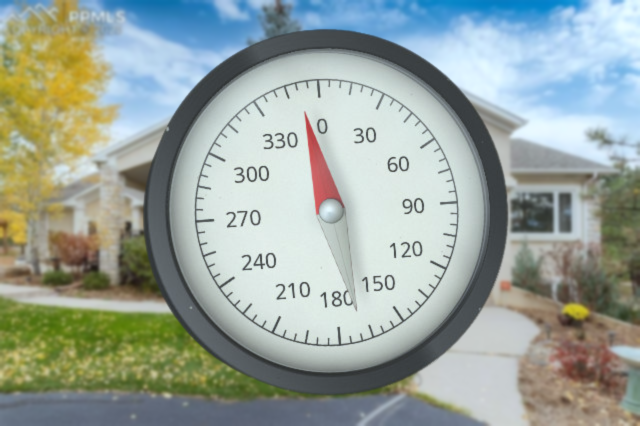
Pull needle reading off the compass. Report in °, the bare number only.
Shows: 350
